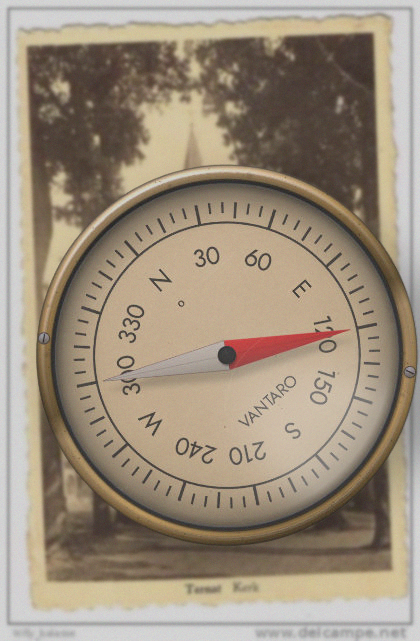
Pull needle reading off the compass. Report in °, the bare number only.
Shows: 120
